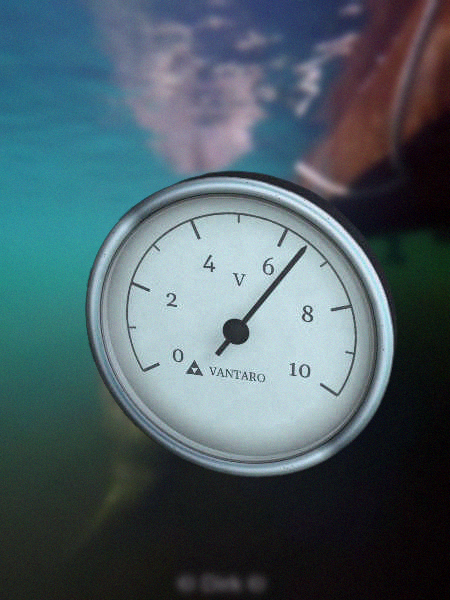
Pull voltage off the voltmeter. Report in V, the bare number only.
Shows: 6.5
